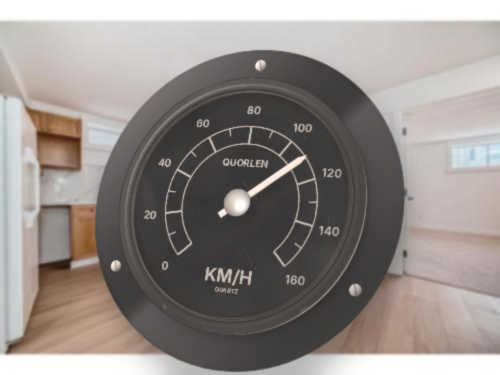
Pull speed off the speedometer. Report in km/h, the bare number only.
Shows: 110
